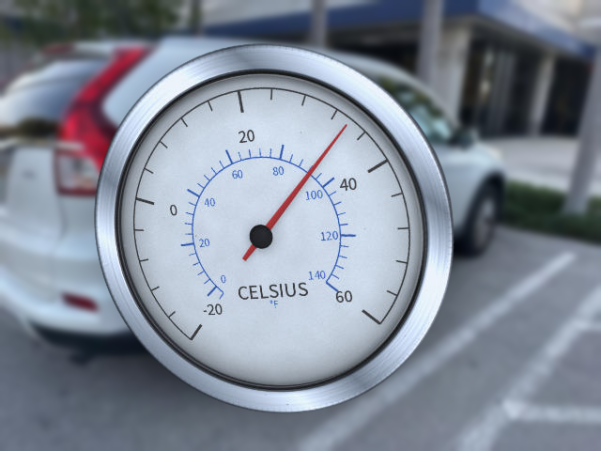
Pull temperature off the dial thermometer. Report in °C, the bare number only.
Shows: 34
